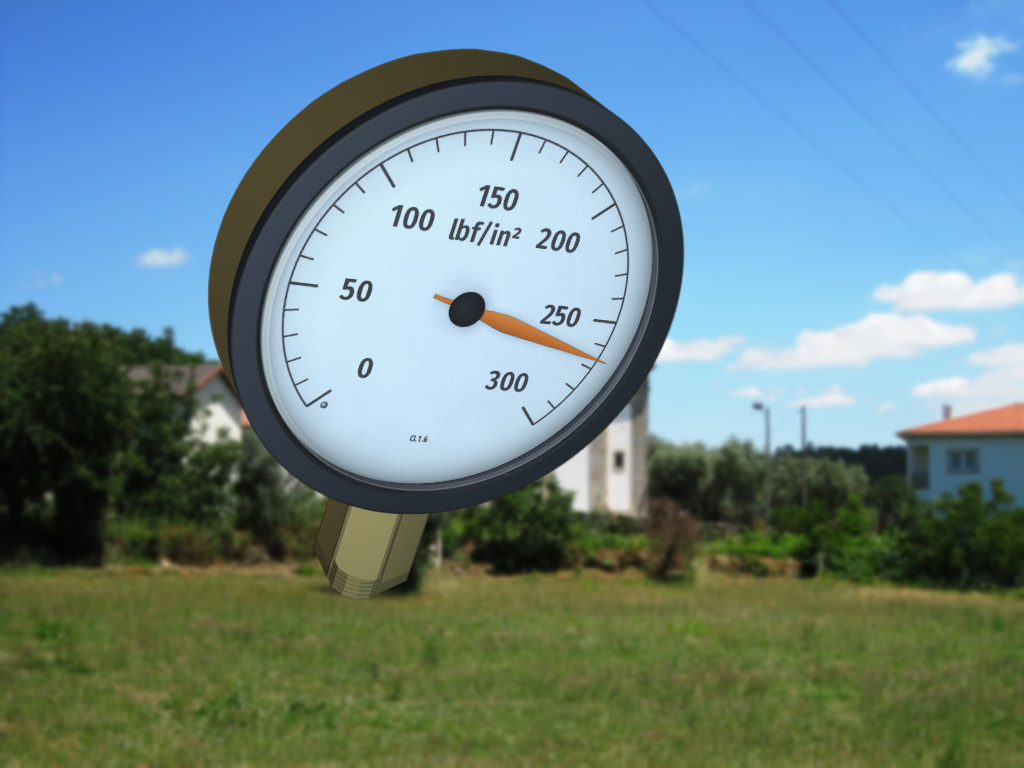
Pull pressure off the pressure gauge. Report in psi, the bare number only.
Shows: 265
